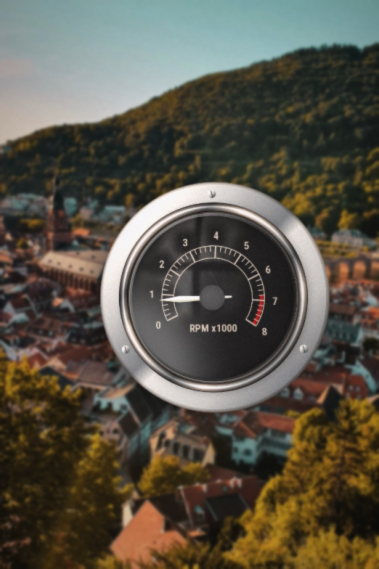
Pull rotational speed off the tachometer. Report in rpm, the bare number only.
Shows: 800
